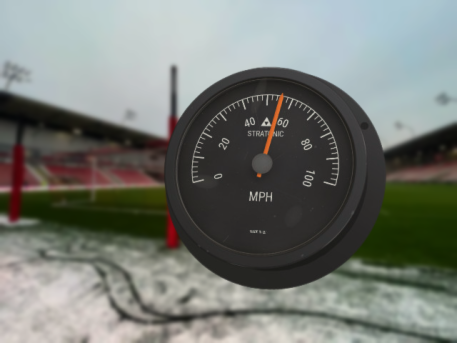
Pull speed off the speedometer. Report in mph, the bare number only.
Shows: 56
